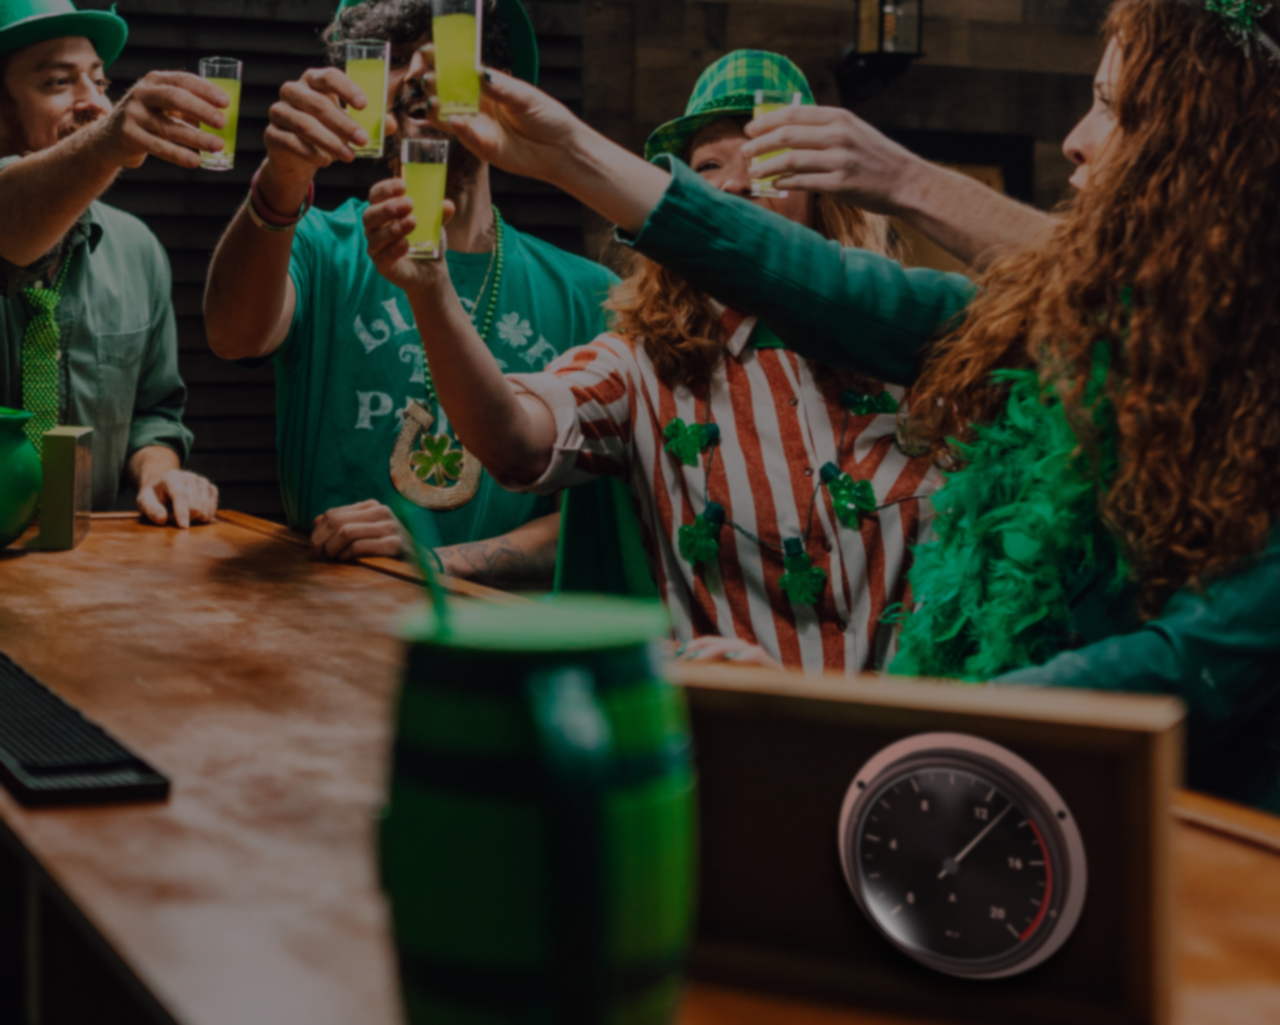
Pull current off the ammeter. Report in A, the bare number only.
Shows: 13
